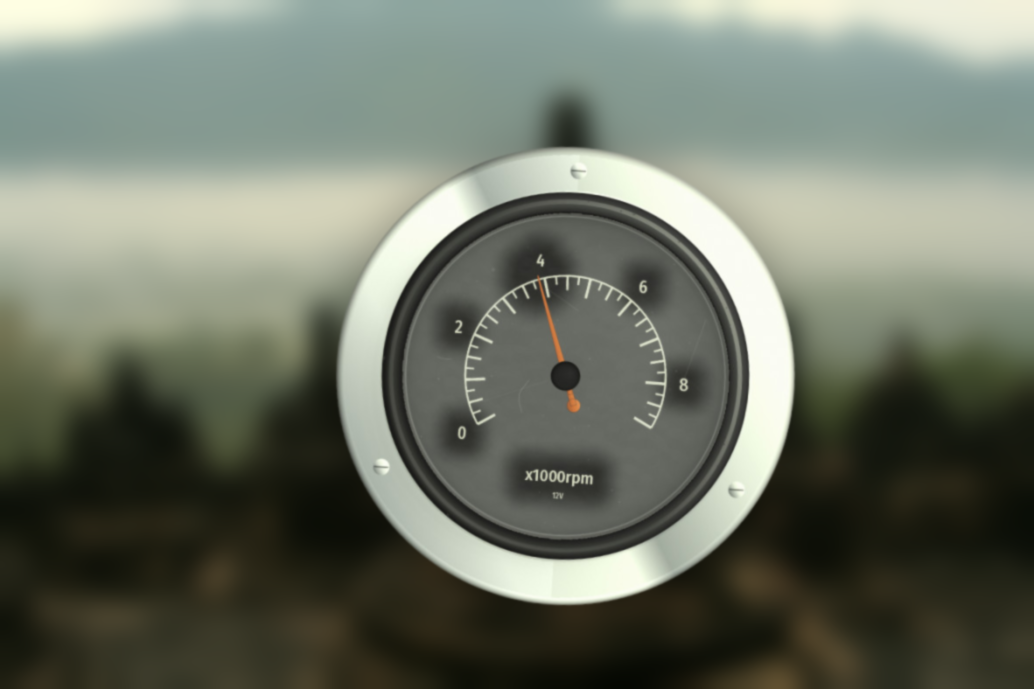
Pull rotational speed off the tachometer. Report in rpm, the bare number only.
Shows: 3875
